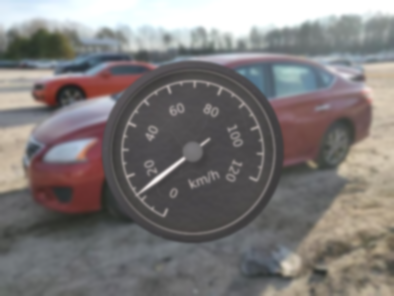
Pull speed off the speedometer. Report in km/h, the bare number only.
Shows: 12.5
